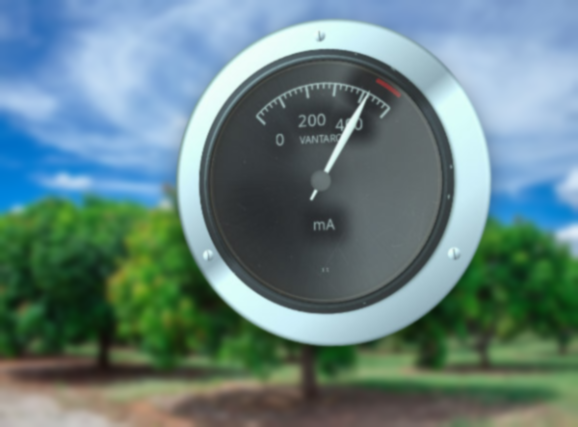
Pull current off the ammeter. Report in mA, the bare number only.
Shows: 420
